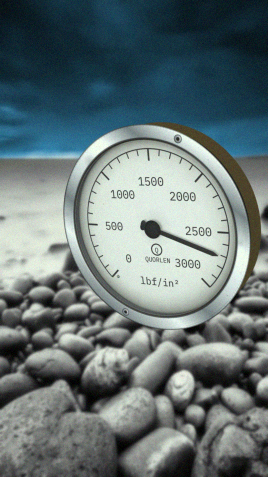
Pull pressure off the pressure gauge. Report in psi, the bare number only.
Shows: 2700
